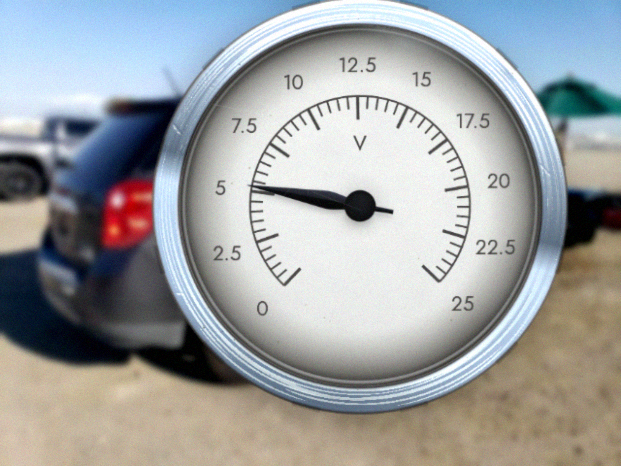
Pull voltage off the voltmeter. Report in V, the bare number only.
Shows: 5.25
